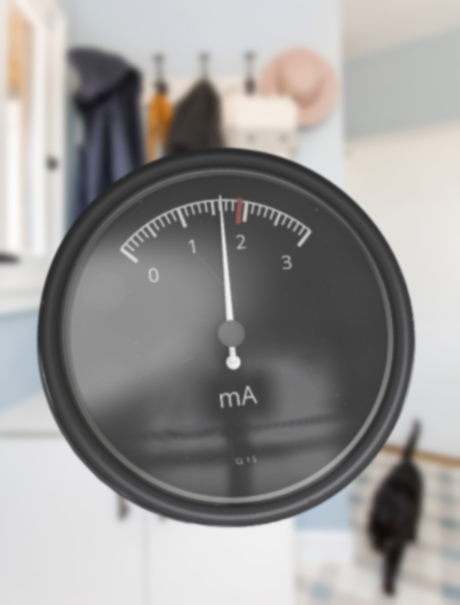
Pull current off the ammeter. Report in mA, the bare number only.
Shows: 1.6
